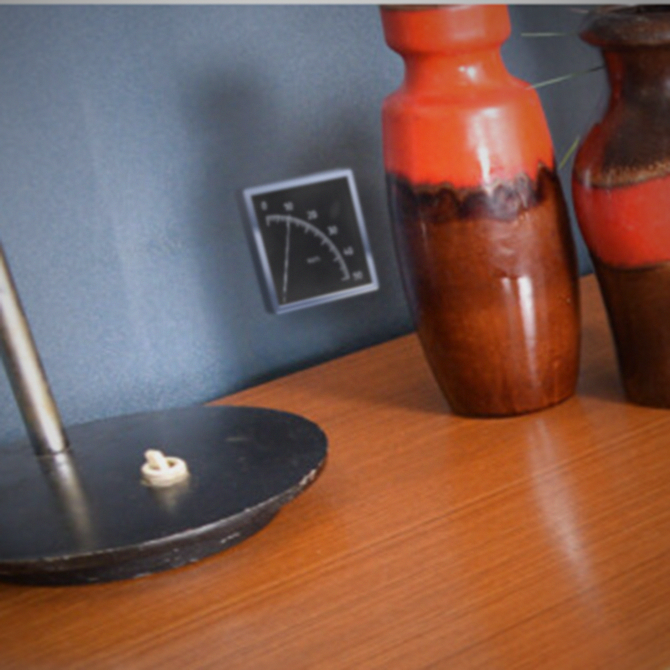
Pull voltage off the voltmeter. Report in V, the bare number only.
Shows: 10
